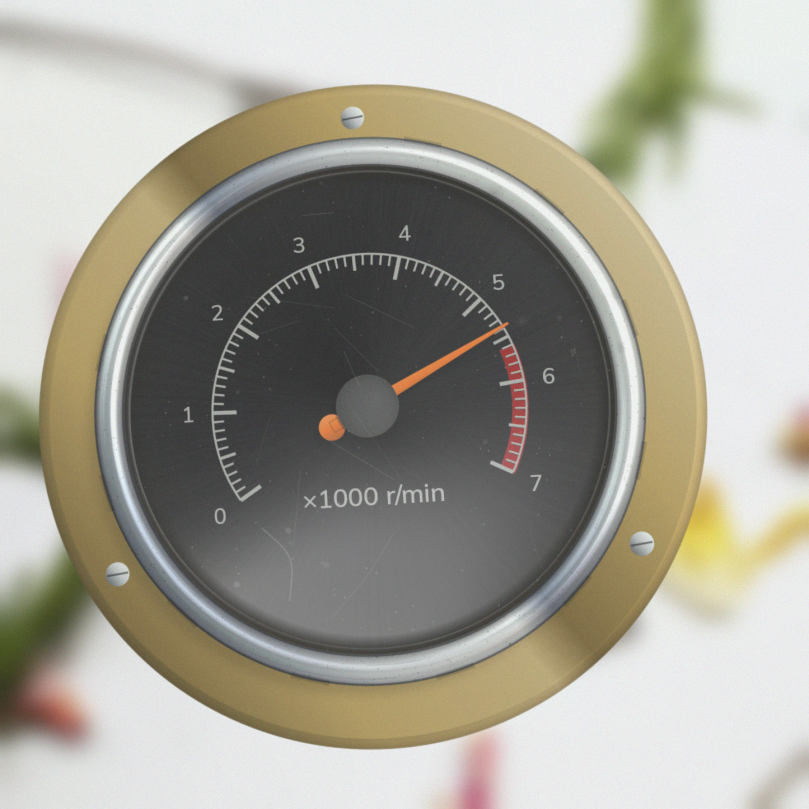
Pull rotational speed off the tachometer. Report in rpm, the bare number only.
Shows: 5400
